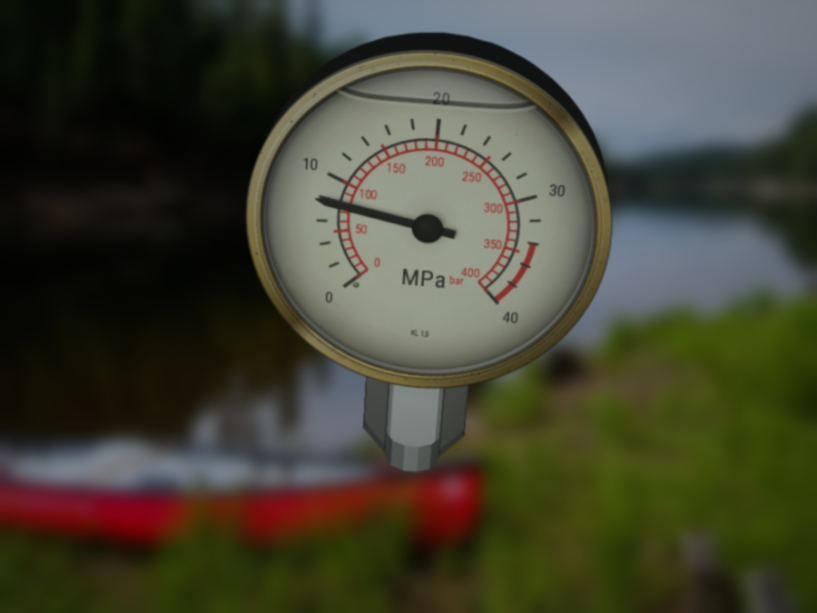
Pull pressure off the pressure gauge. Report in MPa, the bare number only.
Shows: 8
